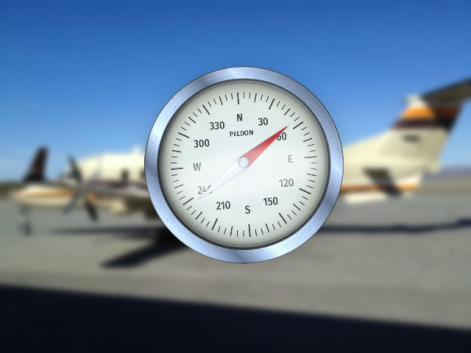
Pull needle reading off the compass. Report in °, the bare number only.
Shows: 55
